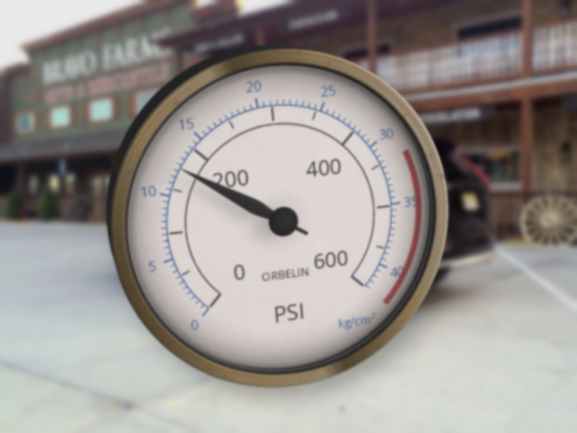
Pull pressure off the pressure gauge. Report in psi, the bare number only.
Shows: 175
